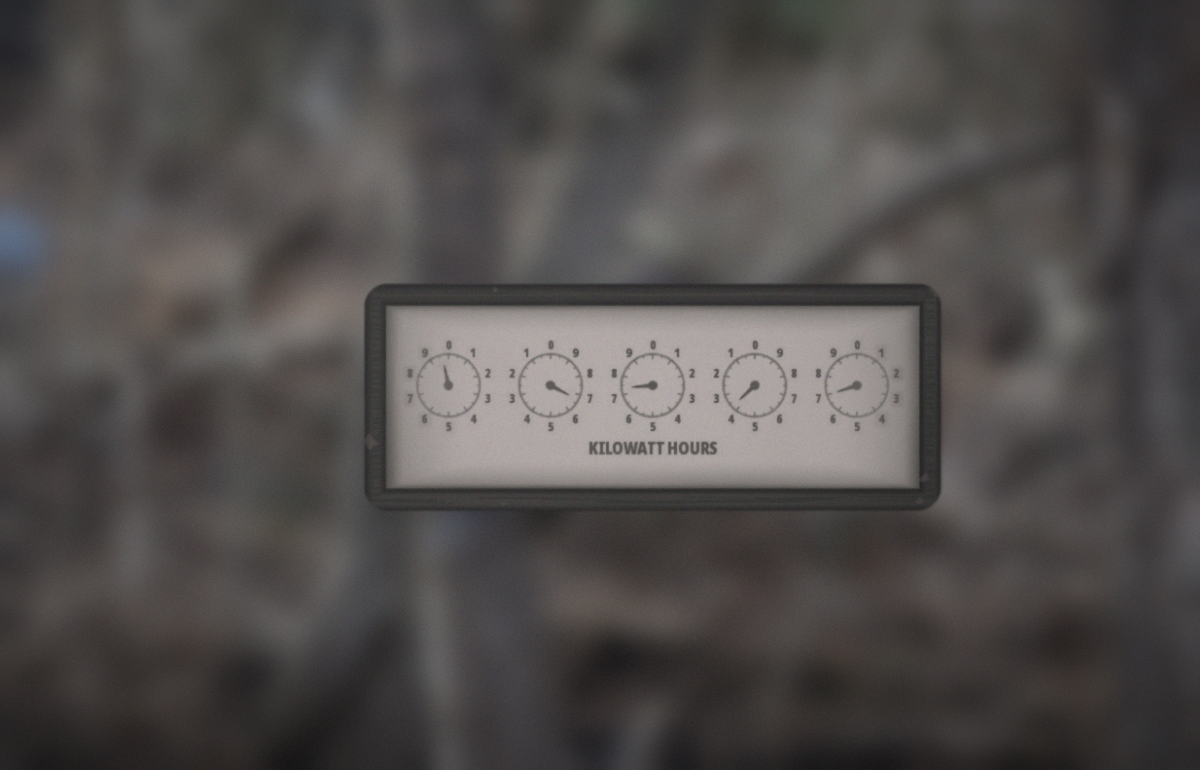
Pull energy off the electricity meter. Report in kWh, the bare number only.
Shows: 96737
